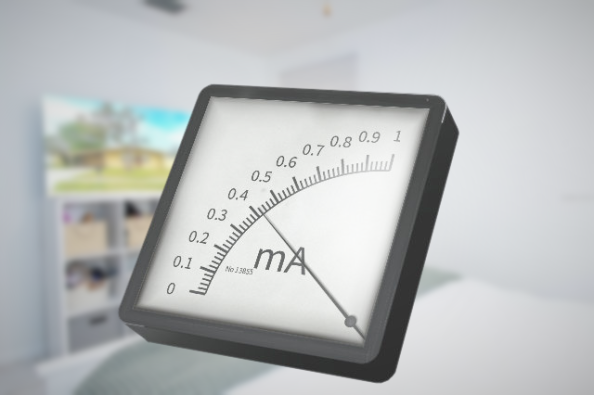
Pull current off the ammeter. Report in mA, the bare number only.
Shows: 0.42
